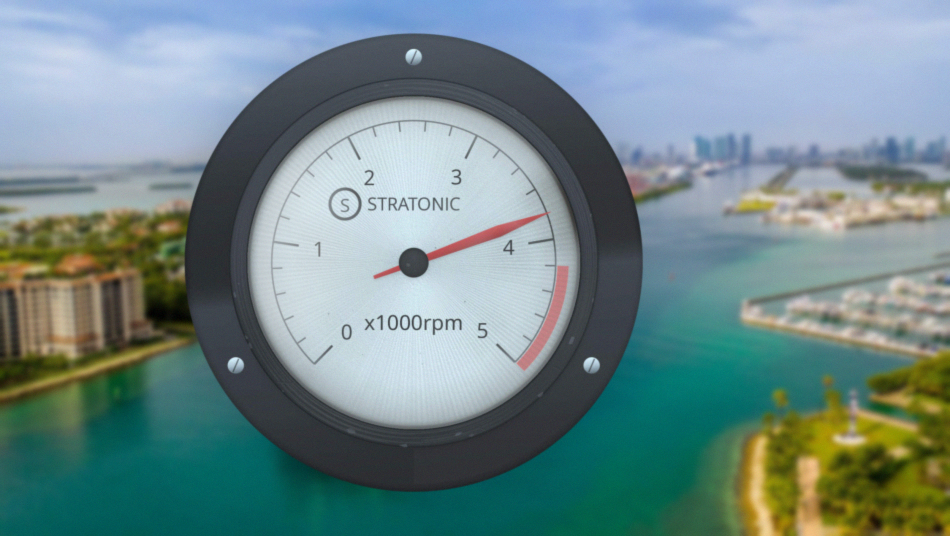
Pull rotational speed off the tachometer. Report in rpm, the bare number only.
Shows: 3800
